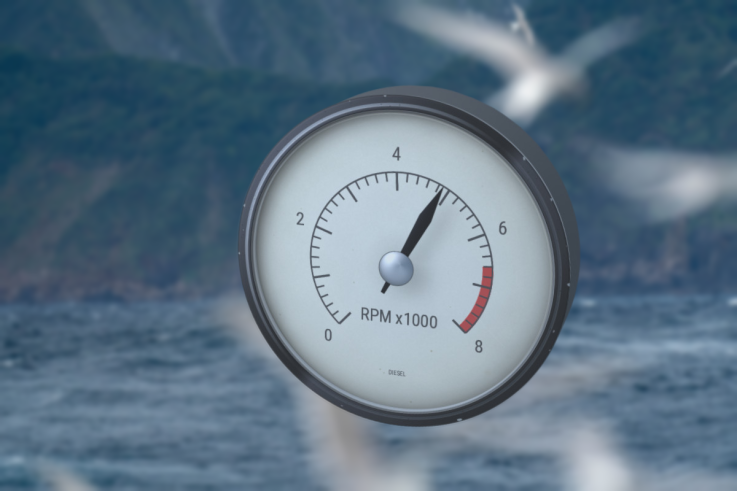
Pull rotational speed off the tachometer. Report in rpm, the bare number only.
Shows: 4900
